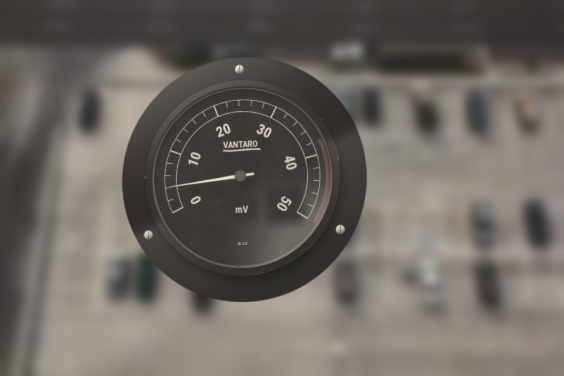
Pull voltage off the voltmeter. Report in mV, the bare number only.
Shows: 4
